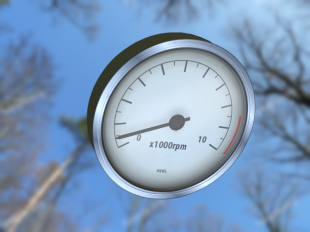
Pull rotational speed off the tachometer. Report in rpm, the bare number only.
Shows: 500
